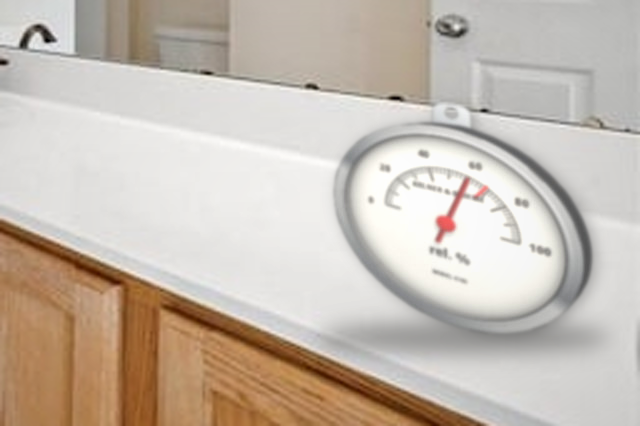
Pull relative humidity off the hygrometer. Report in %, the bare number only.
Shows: 60
